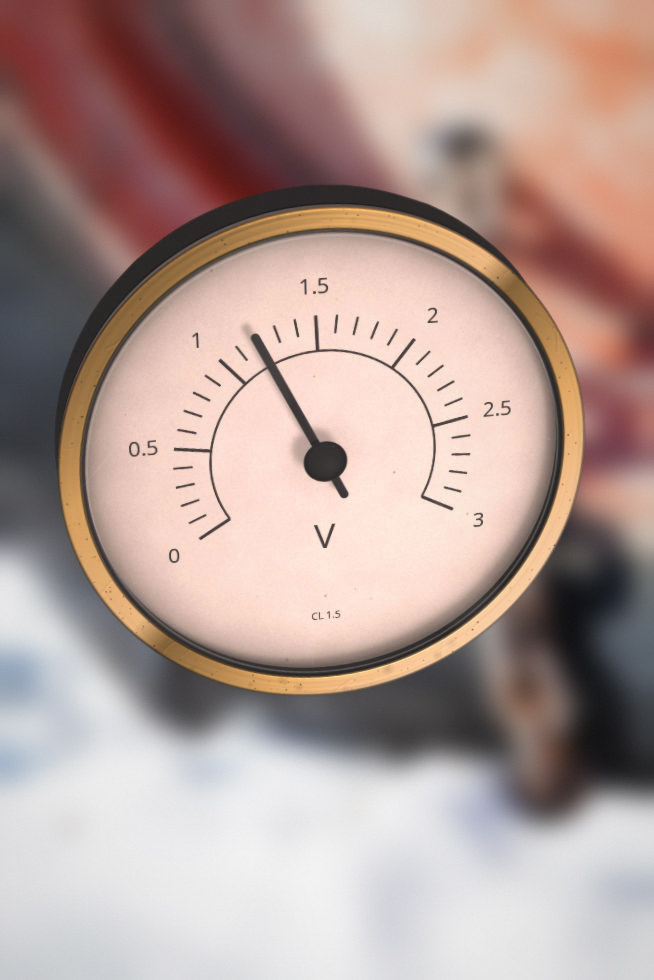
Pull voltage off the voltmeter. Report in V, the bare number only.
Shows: 1.2
